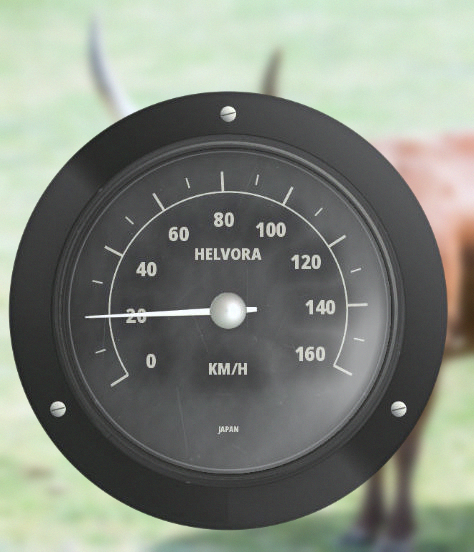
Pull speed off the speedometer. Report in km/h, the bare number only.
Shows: 20
